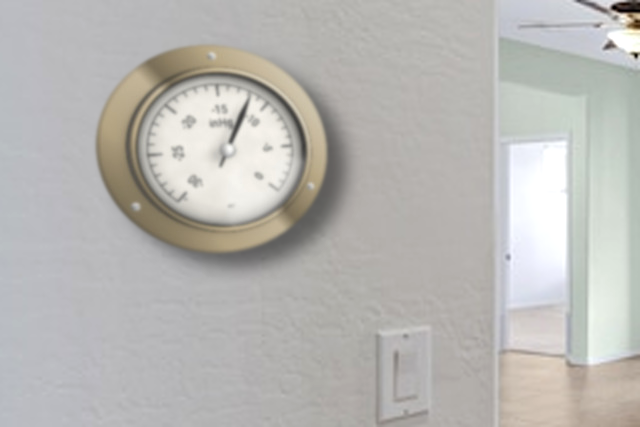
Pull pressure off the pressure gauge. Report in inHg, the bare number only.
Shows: -12
